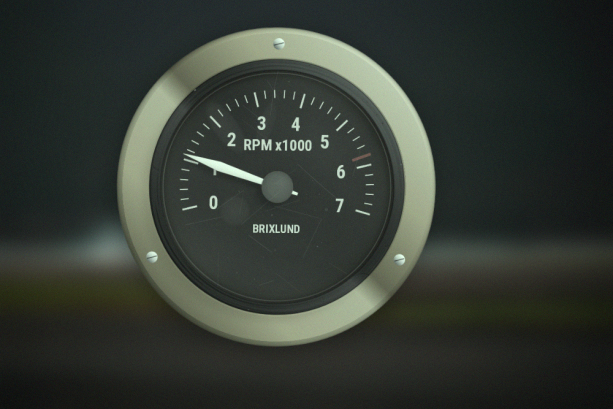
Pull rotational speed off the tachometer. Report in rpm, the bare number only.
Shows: 1100
